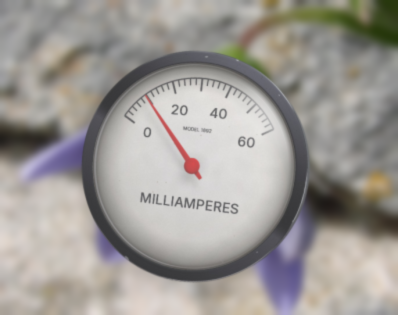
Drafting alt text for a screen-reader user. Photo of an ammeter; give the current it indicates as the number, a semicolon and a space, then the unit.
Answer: 10; mA
